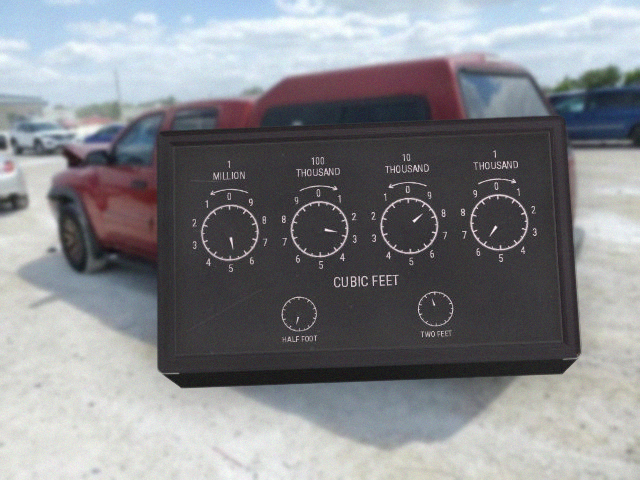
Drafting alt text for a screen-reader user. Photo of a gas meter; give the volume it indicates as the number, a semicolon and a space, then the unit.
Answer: 528600; ft³
